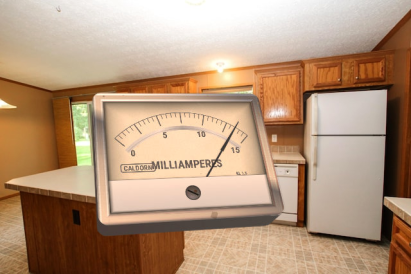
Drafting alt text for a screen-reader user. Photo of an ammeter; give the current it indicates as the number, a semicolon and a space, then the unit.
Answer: 13.5; mA
